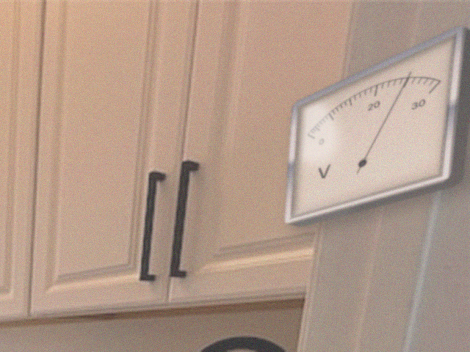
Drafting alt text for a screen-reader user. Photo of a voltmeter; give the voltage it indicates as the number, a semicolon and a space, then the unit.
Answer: 25; V
